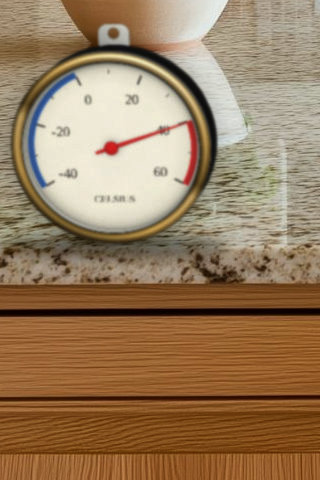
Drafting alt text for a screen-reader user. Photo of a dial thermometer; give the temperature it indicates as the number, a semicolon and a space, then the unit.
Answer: 40; °C
